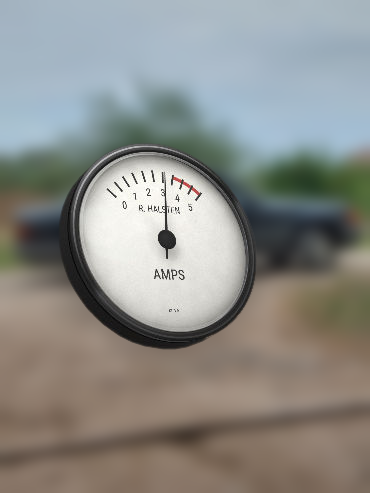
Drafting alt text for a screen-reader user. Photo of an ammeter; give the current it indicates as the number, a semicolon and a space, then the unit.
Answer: 3; A
